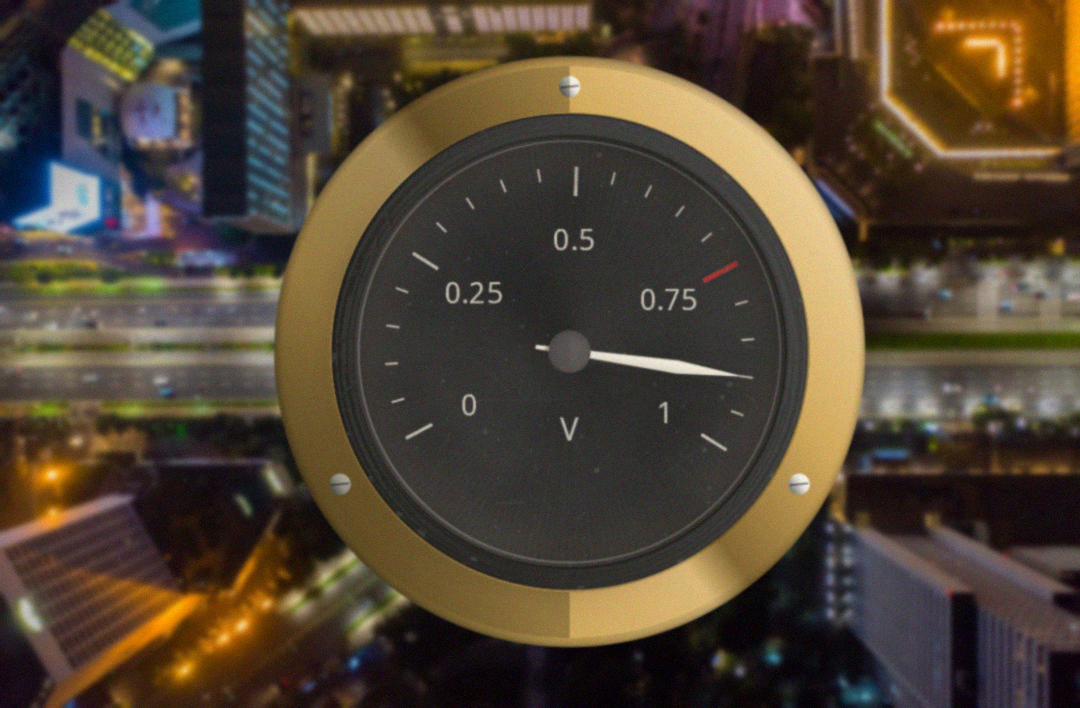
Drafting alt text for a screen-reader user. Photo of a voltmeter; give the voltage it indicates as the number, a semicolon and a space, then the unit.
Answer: 0.9; V
